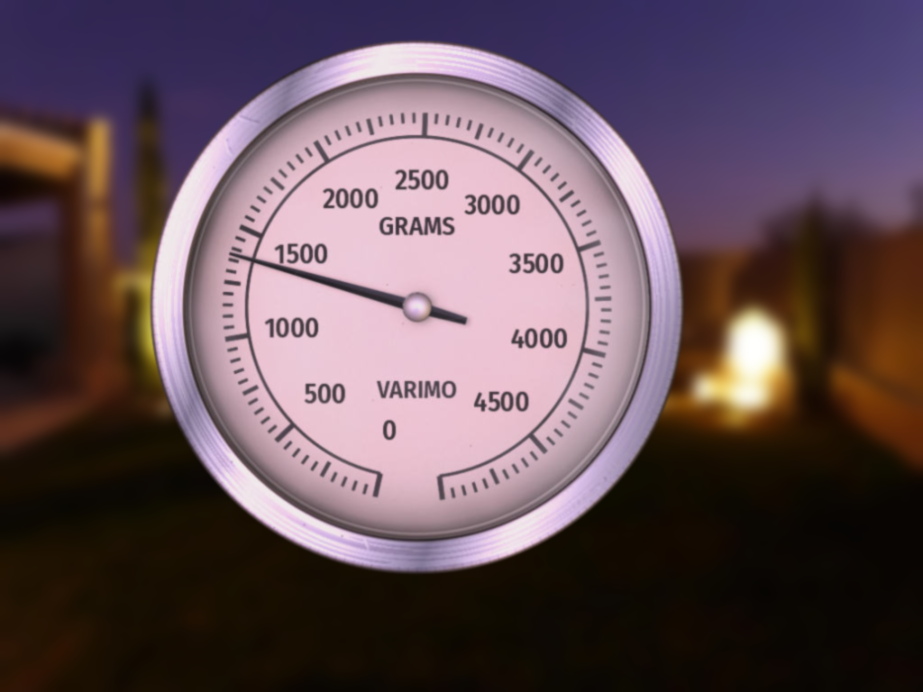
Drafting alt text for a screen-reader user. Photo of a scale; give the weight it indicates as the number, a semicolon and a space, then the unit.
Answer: 1375; g
